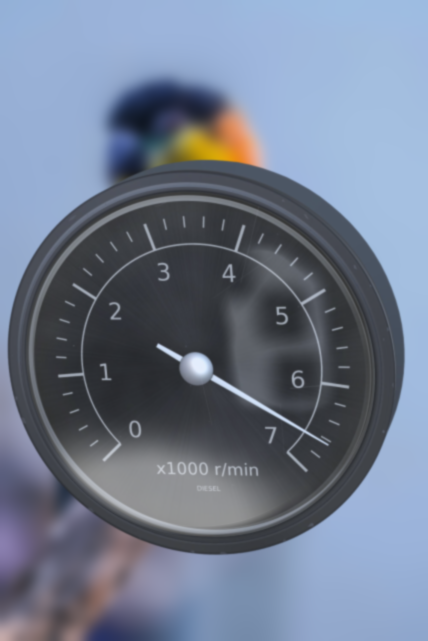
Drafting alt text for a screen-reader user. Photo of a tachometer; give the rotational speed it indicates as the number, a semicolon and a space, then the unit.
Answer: 6600; rpm
